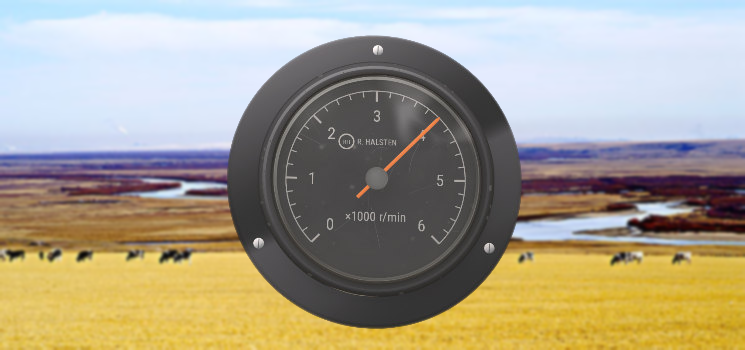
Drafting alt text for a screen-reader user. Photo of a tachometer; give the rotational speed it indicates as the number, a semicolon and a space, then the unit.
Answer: 4000; rpm
